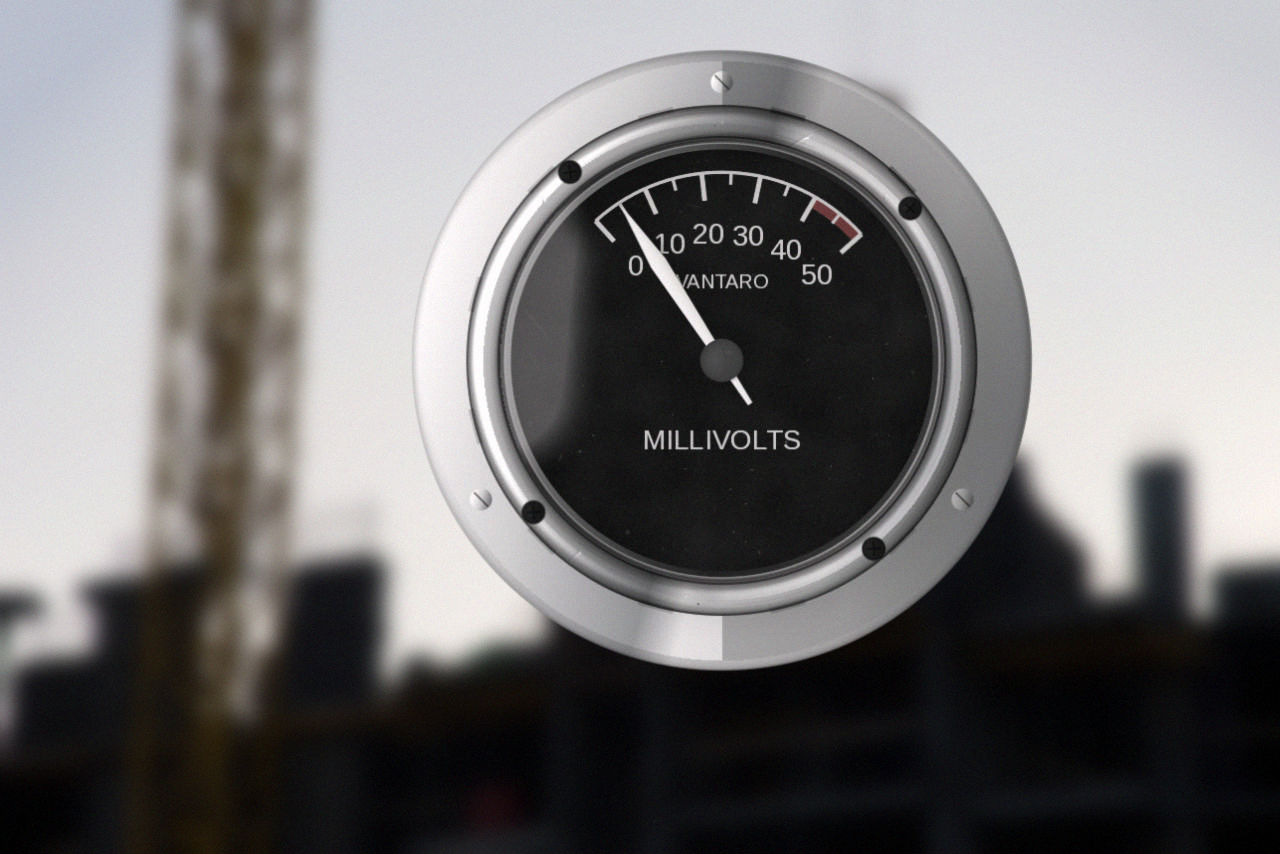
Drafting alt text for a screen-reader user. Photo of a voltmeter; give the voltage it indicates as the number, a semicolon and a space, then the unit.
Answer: 5; mV
